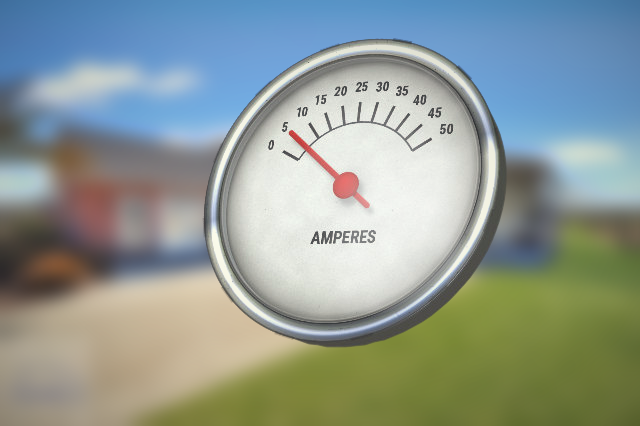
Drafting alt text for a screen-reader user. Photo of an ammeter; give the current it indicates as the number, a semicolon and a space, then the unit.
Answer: 5; A
